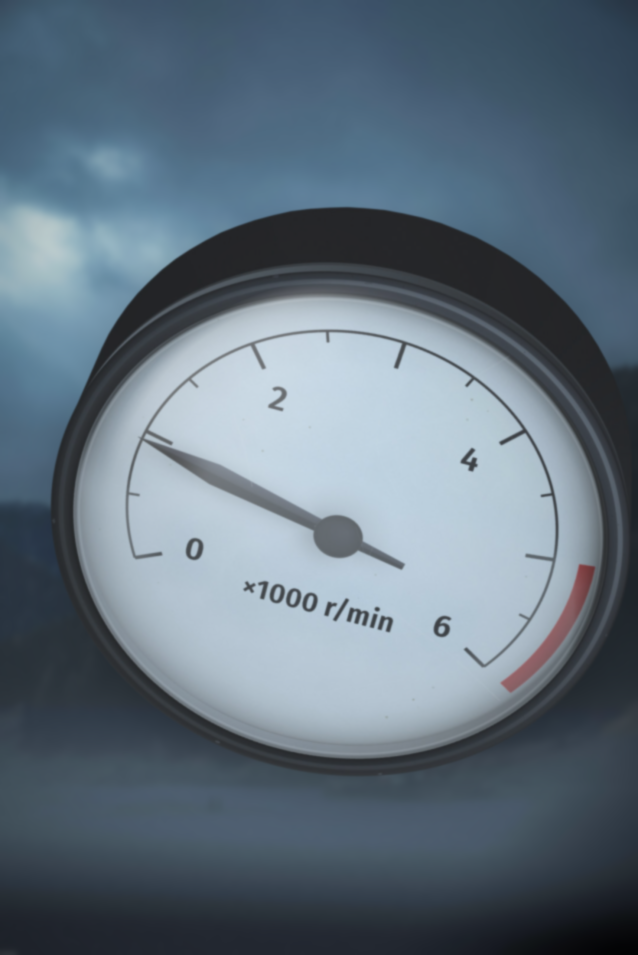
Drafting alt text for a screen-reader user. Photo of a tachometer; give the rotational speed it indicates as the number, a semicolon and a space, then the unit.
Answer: 1000; rpm
